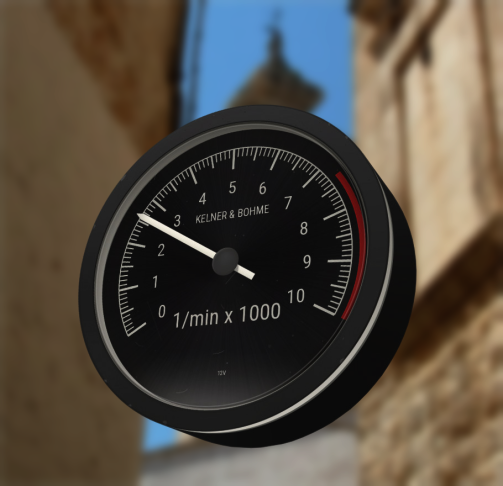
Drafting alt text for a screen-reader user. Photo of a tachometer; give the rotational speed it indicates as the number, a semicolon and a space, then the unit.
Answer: 2600; rpm
